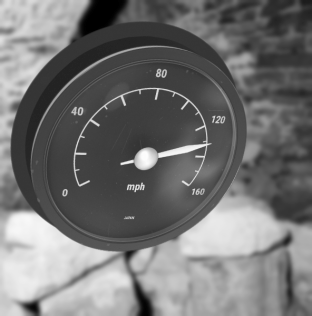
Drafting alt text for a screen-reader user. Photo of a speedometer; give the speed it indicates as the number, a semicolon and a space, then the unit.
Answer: 130; mph
